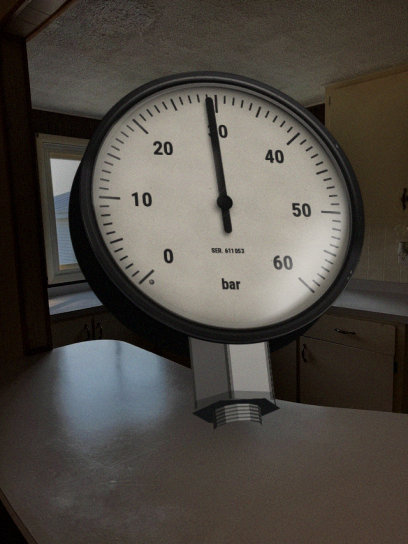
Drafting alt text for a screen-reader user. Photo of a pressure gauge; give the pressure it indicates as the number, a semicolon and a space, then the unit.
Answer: 29; bar
